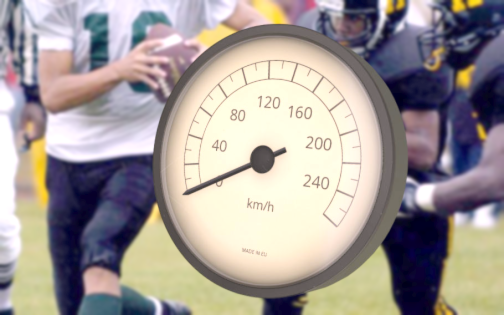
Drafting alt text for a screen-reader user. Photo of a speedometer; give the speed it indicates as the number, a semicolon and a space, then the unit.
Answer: 0; km/h
